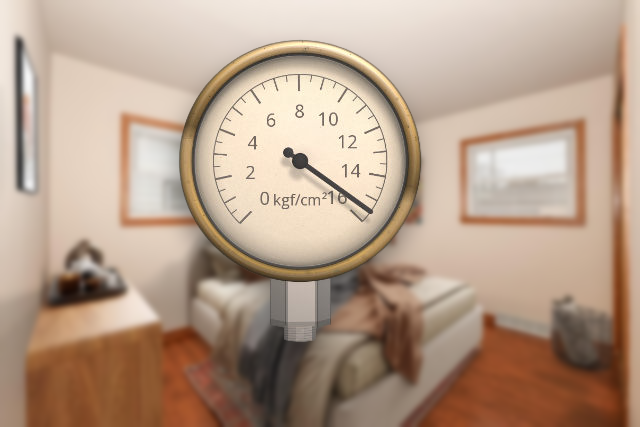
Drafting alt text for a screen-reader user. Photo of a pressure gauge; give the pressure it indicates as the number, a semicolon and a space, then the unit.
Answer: 15.5; kg/cm²
